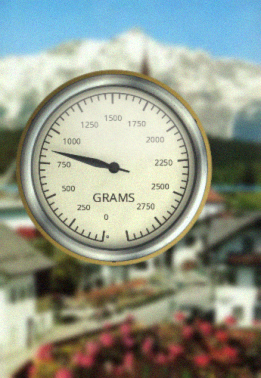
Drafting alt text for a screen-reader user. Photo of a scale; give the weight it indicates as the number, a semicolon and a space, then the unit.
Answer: 850; g
